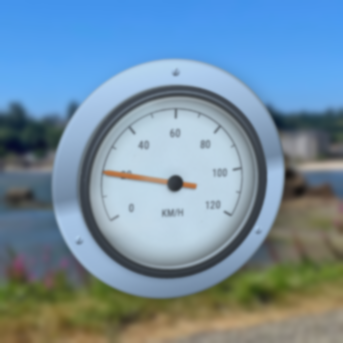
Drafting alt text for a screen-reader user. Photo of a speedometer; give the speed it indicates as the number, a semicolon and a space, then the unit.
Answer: 20; km/h
